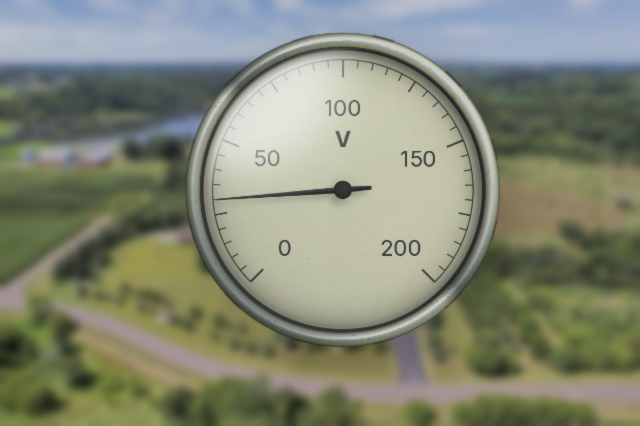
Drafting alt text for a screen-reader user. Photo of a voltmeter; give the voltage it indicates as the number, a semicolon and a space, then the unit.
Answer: 30; V
